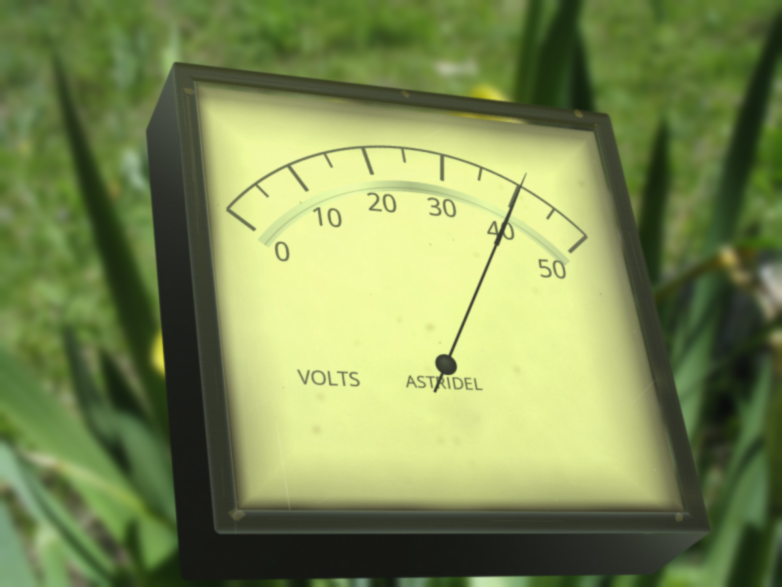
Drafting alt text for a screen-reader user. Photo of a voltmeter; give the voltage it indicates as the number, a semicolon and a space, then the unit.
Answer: 40; V
